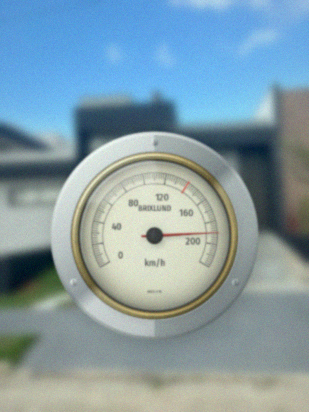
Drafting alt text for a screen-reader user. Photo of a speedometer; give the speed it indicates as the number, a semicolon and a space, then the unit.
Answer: 190; km/h
